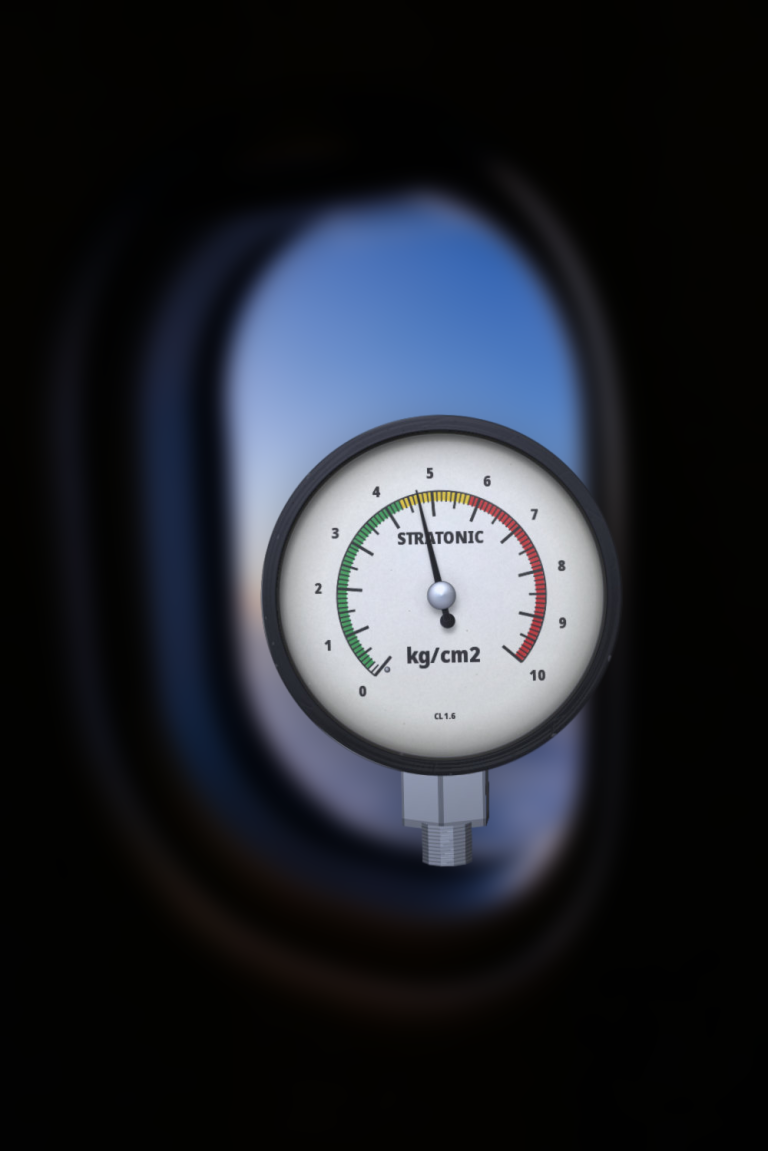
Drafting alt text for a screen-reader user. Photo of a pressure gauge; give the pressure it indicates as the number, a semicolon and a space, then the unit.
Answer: 4.7; kg/cm²
